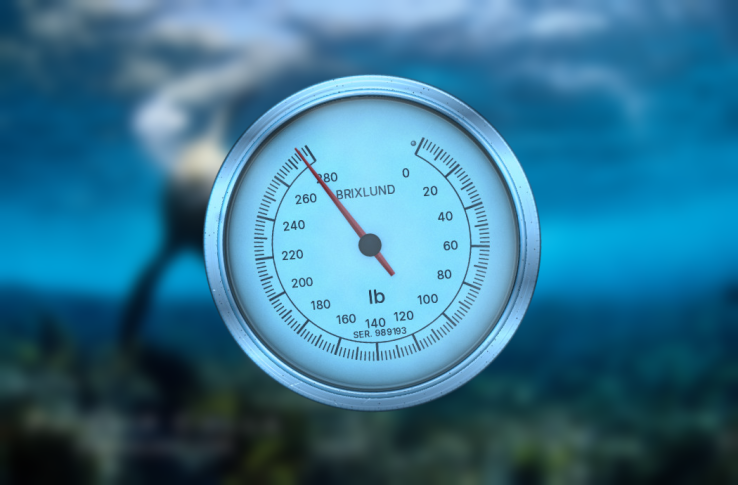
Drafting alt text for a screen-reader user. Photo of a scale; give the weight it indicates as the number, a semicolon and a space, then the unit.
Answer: 276; lb
